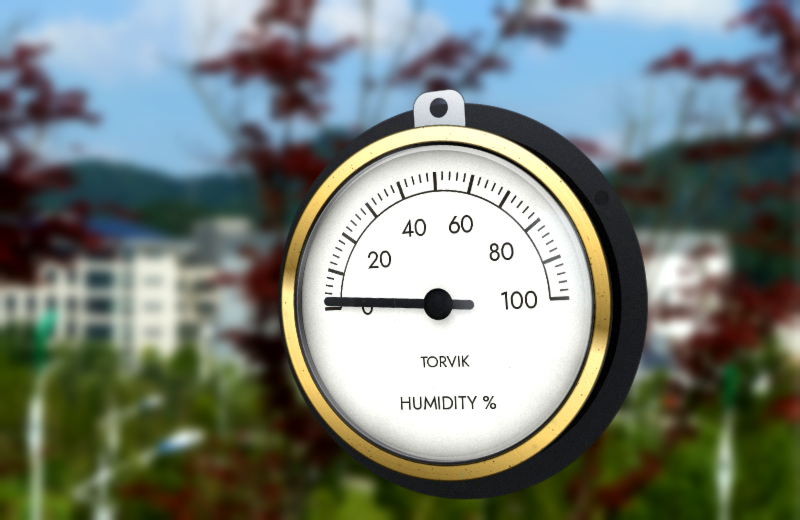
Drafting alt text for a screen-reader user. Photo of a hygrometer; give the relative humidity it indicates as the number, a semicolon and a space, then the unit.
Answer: 2; %
